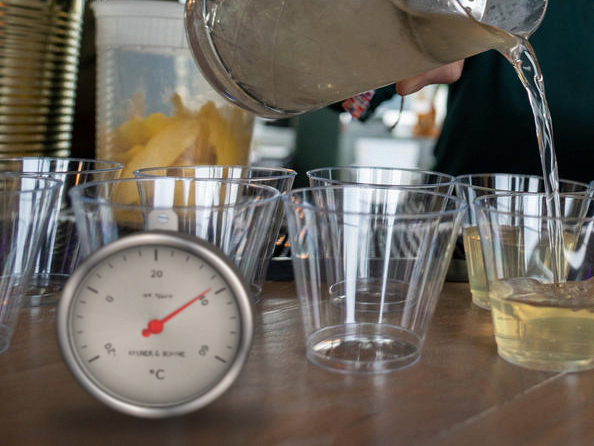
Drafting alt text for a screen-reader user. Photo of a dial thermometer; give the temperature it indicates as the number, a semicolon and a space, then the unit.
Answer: 38; °C
